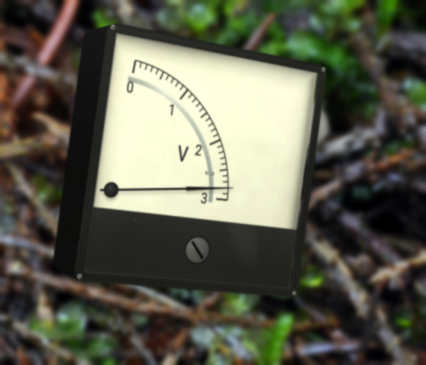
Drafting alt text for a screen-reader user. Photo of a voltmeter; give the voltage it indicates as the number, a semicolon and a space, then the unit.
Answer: 2.8; V
